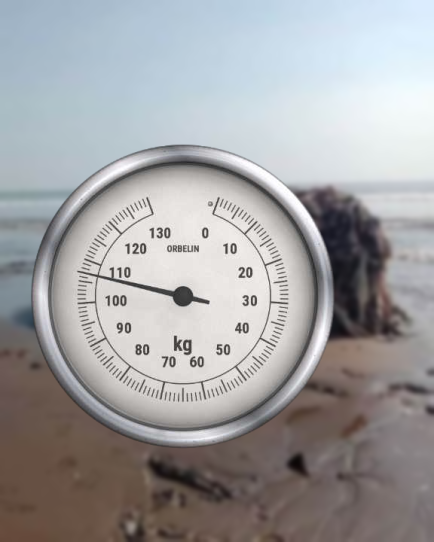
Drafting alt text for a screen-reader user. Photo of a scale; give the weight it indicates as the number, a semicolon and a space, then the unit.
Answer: 107; kg
